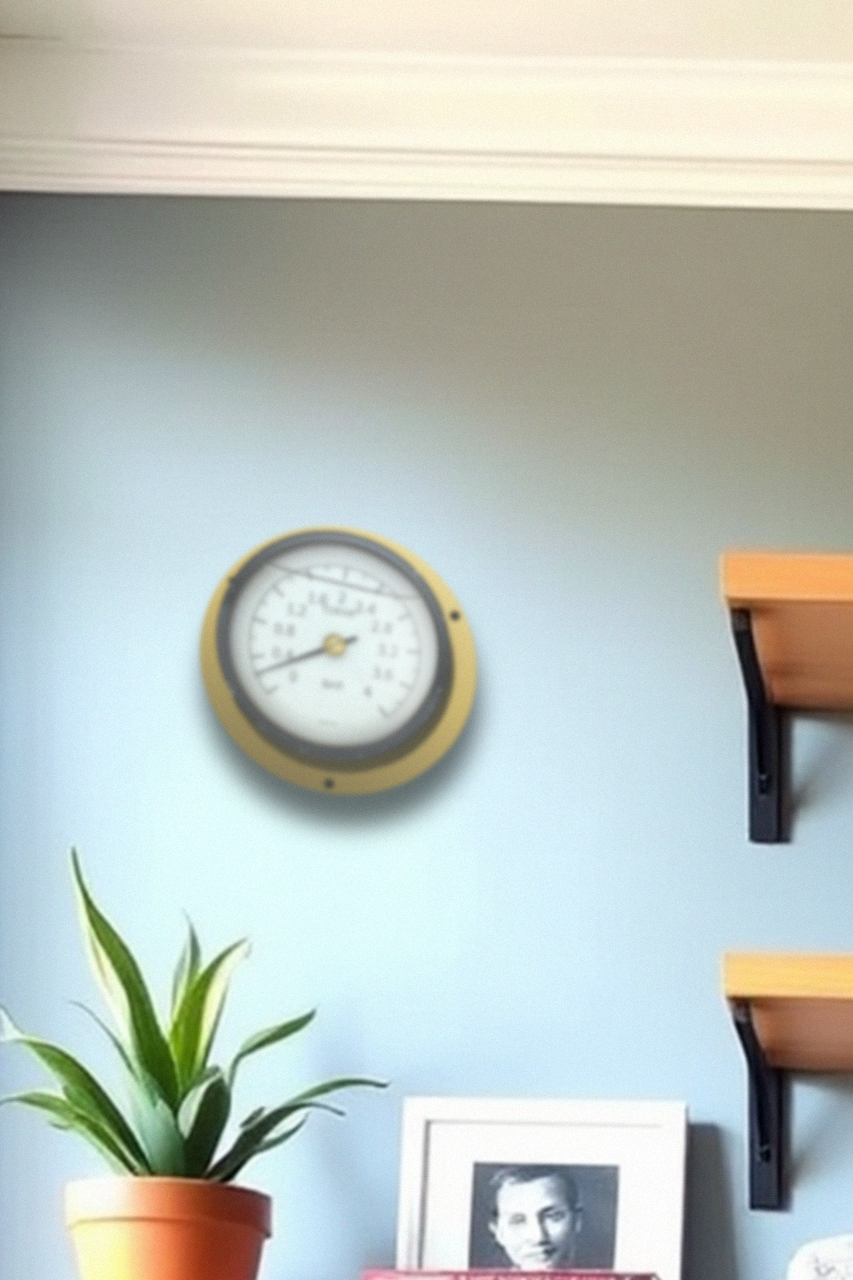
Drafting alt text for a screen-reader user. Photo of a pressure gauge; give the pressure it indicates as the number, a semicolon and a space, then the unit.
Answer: 0.2; bar
